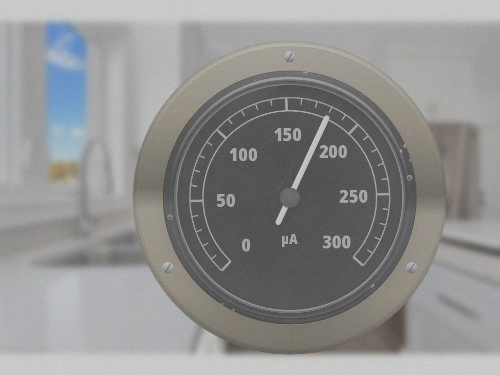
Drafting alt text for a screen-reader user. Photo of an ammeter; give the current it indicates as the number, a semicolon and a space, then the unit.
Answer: 180; µA
